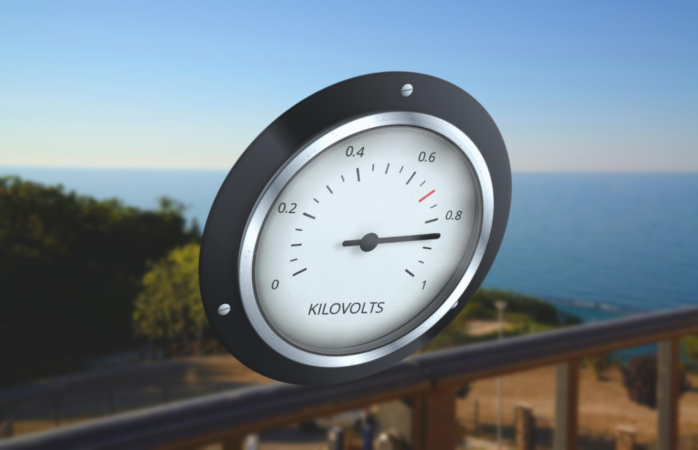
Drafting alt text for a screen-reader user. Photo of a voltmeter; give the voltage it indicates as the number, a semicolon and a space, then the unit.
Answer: 0.85; kV
